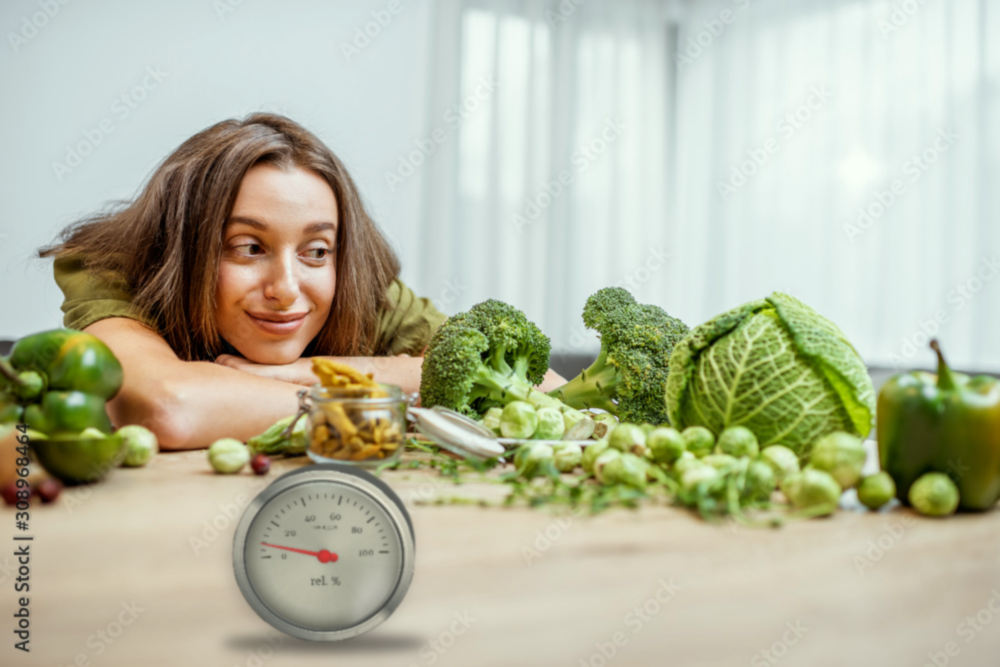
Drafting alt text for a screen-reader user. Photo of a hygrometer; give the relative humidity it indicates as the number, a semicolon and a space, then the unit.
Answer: 8; %
